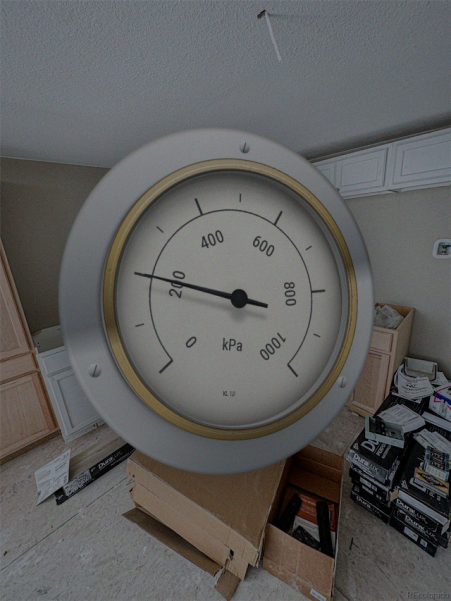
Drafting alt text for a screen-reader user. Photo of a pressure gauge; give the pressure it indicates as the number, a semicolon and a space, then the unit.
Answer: 200; kPa
